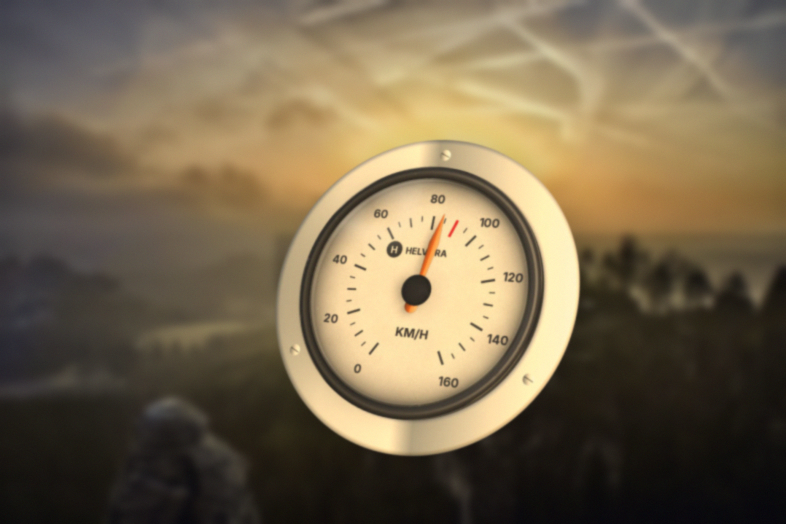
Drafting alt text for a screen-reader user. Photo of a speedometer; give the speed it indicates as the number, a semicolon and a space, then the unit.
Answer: 85; km/h
